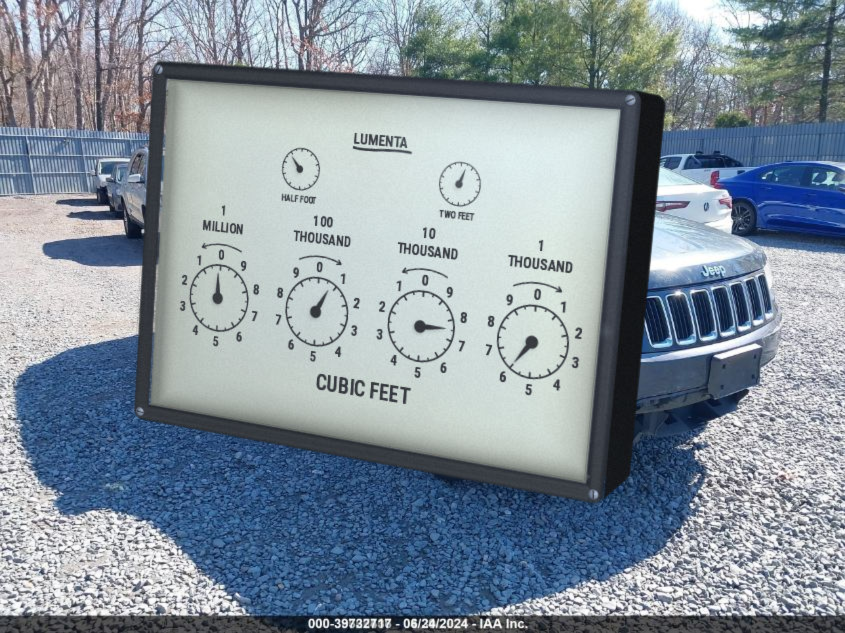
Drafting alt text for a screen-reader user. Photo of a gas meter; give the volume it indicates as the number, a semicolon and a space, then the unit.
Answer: 7600; ft³
